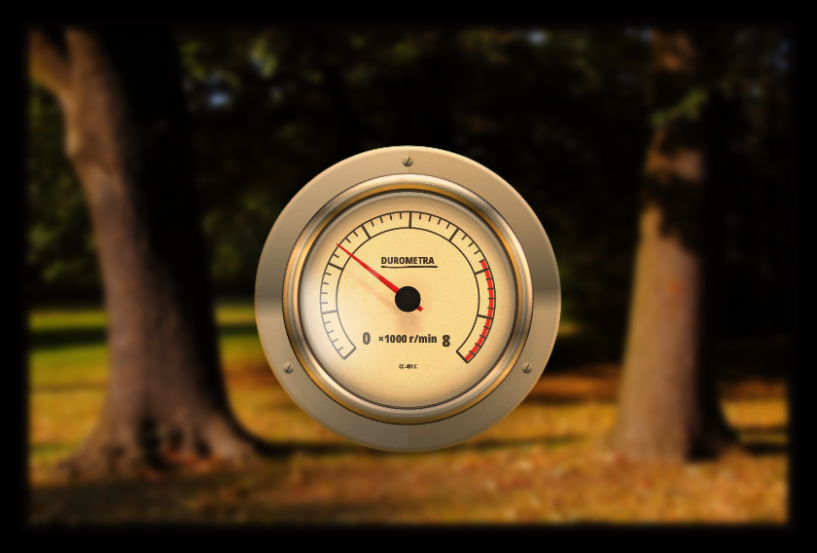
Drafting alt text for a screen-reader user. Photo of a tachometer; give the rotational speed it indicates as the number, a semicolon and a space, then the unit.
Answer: 2400; rpm
